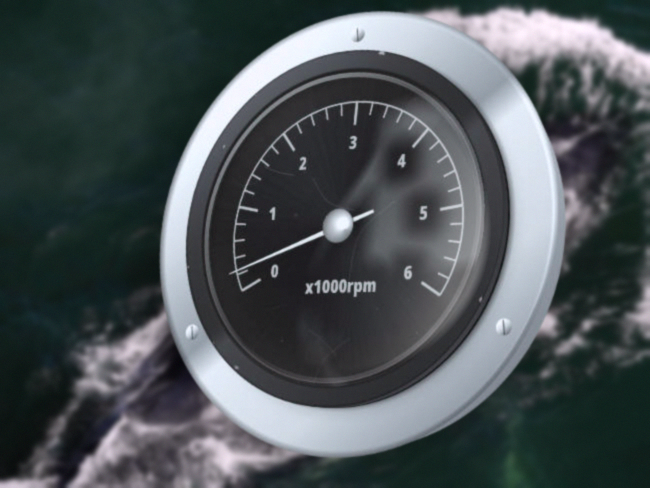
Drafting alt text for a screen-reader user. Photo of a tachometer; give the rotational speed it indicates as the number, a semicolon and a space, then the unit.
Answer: 200; rpm
